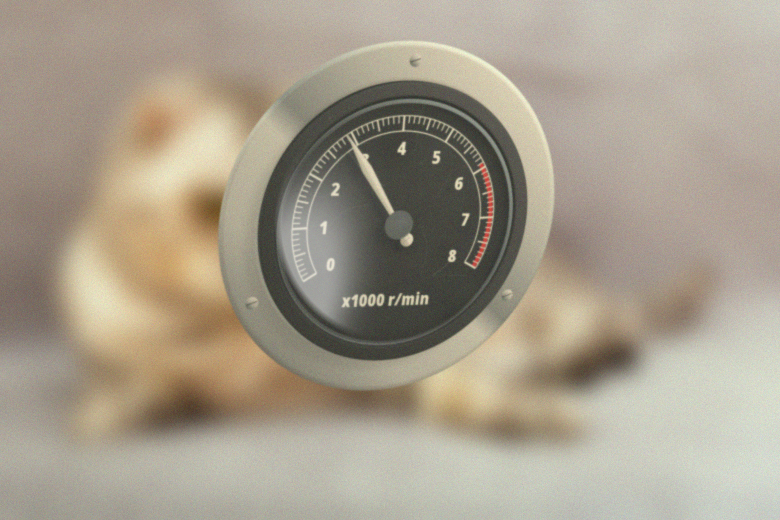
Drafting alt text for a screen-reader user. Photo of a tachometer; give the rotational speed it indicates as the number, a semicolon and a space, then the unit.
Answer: 2900; rpm
